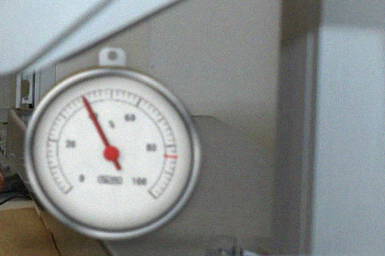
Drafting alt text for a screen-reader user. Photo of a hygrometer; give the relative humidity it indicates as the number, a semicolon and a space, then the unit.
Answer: 40; %
